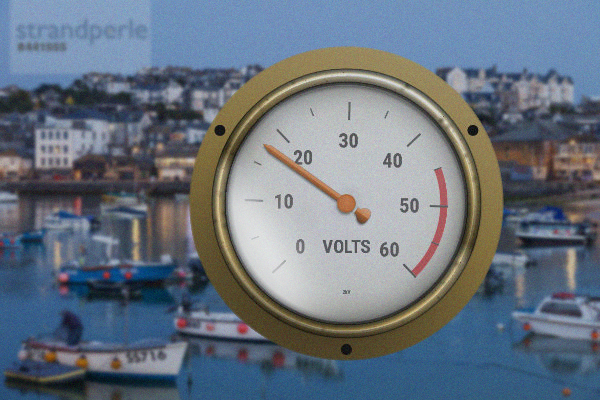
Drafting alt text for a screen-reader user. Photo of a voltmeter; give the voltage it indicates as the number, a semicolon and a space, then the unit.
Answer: 17.5; V
